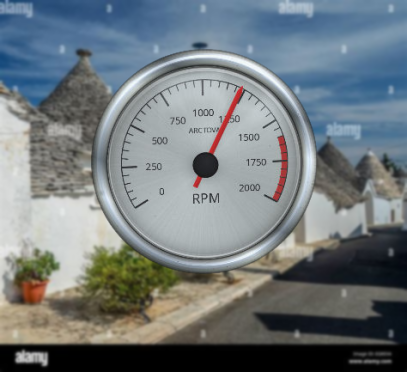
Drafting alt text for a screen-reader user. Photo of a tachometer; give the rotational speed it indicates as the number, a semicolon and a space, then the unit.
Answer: 1225; rpm
